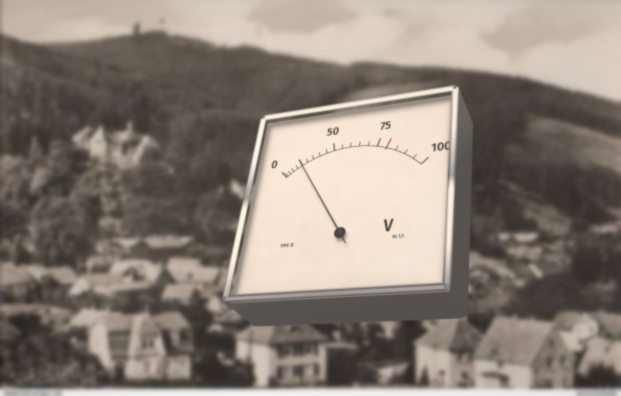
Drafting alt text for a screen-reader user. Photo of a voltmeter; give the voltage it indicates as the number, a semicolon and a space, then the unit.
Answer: 25; V
